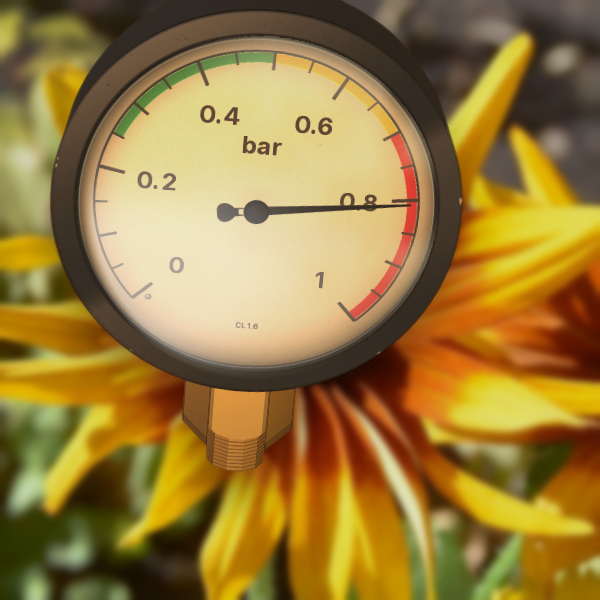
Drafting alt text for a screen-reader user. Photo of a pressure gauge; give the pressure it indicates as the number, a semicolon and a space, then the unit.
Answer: 0.8; bar
